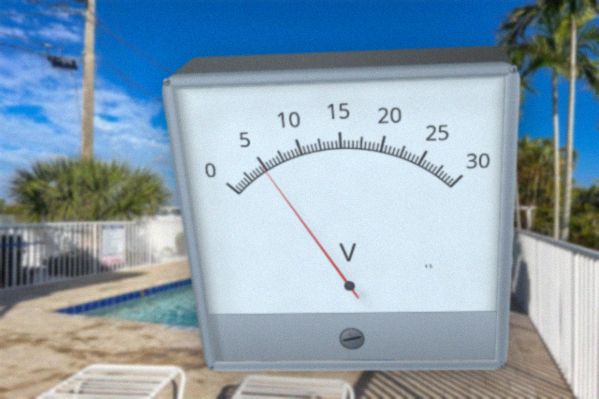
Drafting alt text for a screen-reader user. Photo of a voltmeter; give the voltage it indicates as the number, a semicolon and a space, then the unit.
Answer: 5; V
